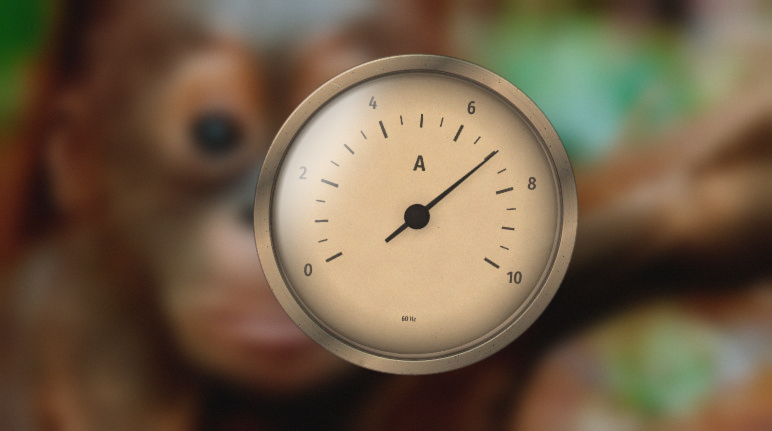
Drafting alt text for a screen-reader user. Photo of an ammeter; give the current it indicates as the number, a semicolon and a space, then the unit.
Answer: 7; A
